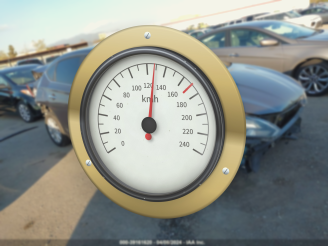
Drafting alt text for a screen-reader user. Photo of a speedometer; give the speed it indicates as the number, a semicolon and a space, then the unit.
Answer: 130; km/h
